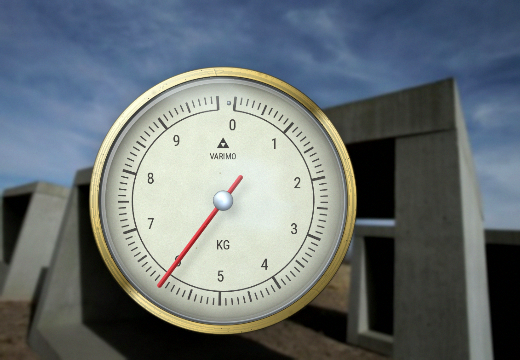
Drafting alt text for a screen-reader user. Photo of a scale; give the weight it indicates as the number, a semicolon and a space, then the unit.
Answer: 6; kg
